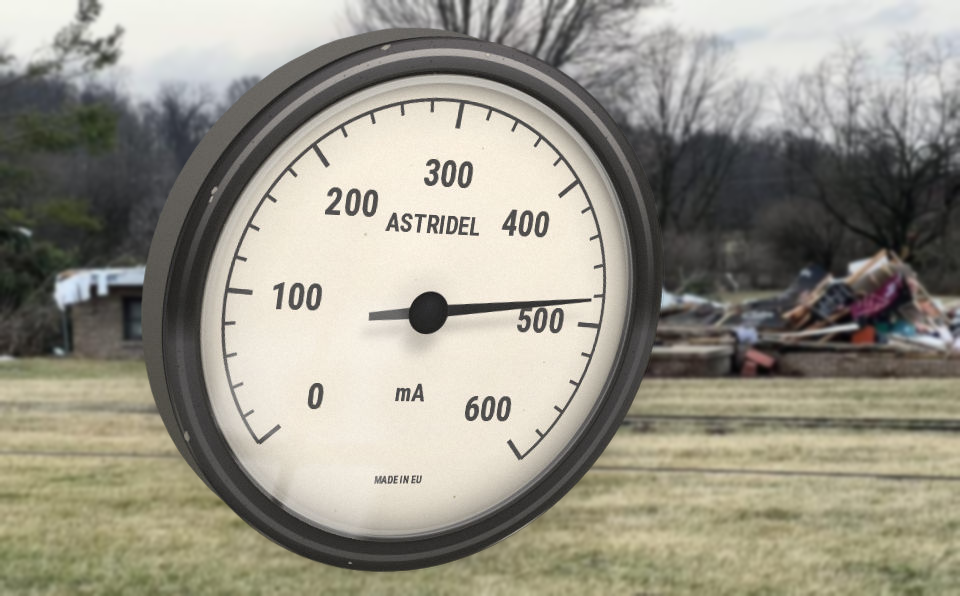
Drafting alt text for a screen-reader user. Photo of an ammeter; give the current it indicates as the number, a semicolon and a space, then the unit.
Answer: 480; mA
